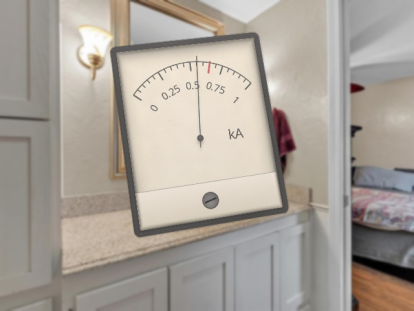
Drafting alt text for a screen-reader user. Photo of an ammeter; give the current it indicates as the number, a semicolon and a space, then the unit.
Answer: 0.55; kA
